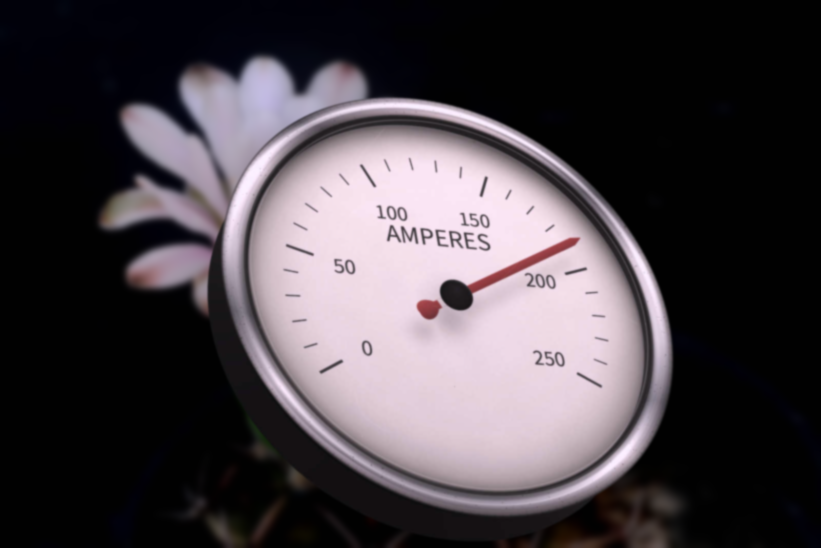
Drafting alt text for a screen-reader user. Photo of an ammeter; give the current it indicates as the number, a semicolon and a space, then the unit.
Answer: 190; A
